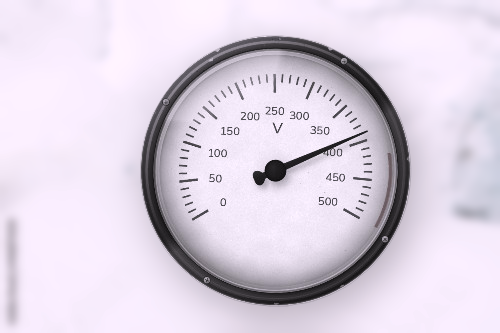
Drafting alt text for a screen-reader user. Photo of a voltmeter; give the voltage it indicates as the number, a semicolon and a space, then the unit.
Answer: 390; V
